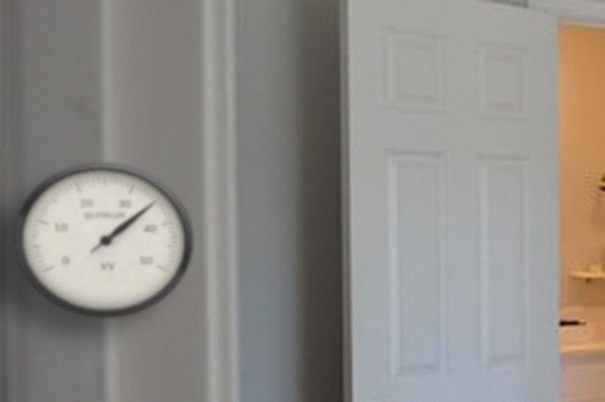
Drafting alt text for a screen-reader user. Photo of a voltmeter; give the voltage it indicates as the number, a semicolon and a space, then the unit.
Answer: 35; kV
